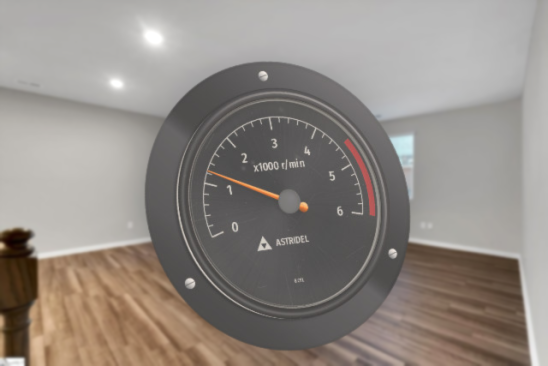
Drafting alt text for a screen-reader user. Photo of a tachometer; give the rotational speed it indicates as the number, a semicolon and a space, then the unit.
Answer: 1200; rpm
